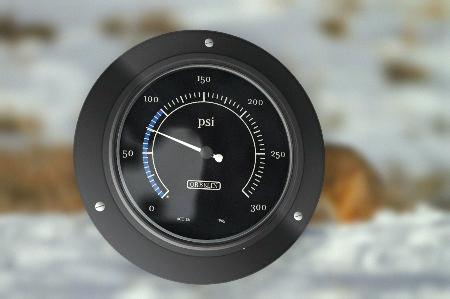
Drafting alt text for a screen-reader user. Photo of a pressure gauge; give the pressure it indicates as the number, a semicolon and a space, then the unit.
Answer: 75; psi
